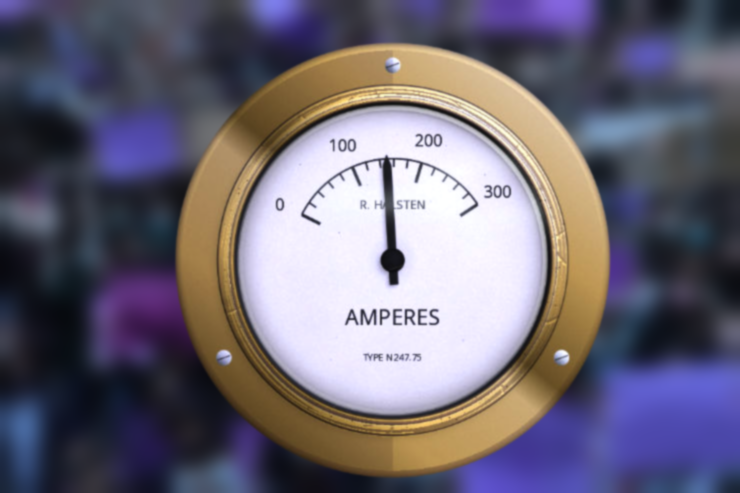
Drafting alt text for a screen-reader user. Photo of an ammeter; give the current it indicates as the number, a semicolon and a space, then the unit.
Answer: 150; A
